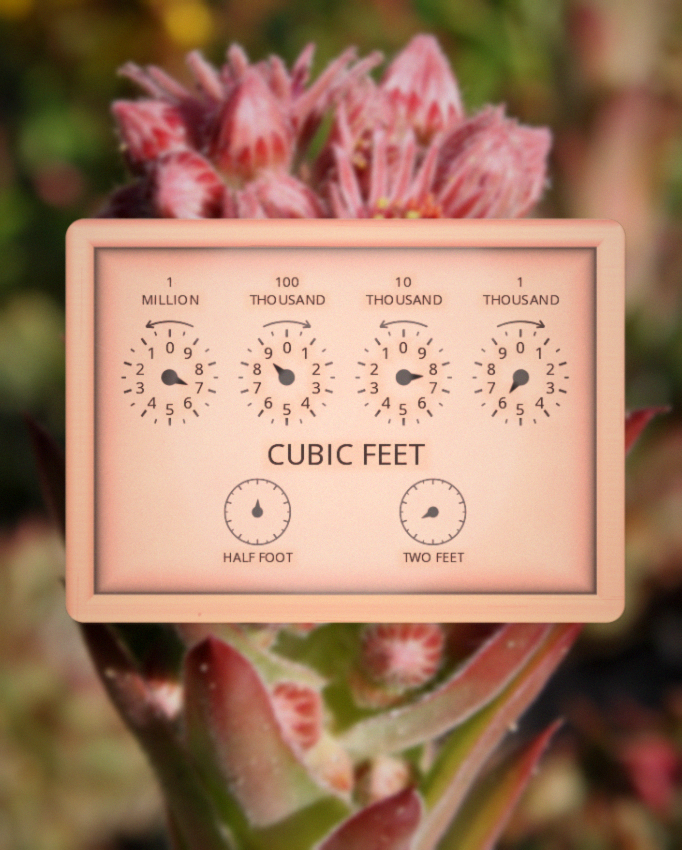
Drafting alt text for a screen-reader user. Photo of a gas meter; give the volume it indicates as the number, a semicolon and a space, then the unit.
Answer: 687600; ft³
